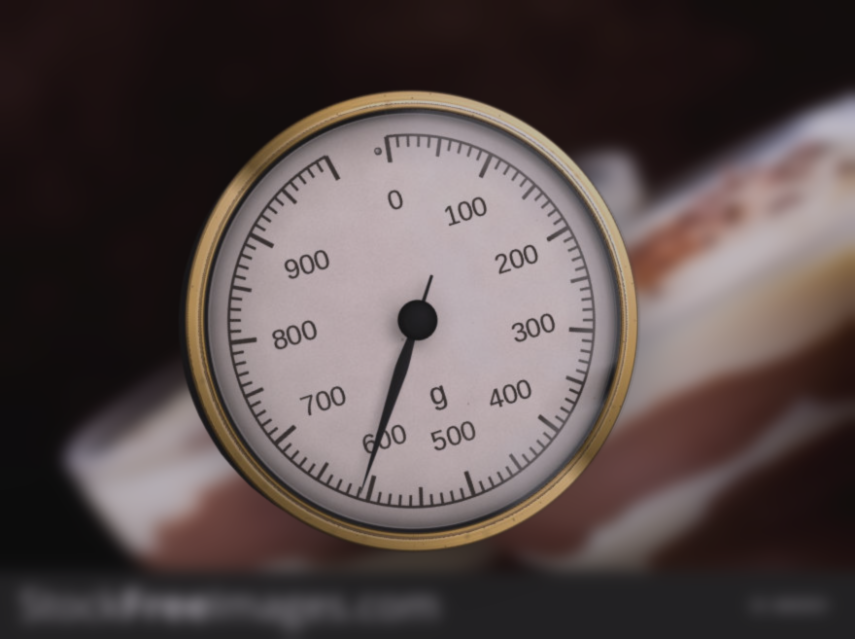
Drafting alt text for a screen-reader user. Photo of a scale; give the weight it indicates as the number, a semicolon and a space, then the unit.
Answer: 610; g
